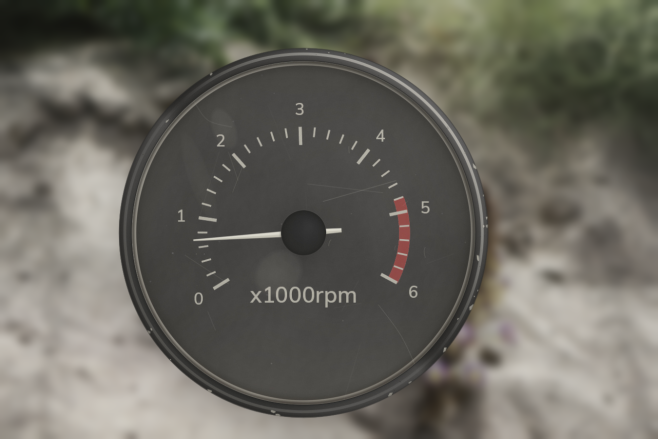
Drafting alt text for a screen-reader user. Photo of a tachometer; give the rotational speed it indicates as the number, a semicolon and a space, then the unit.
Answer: 700; rpm
